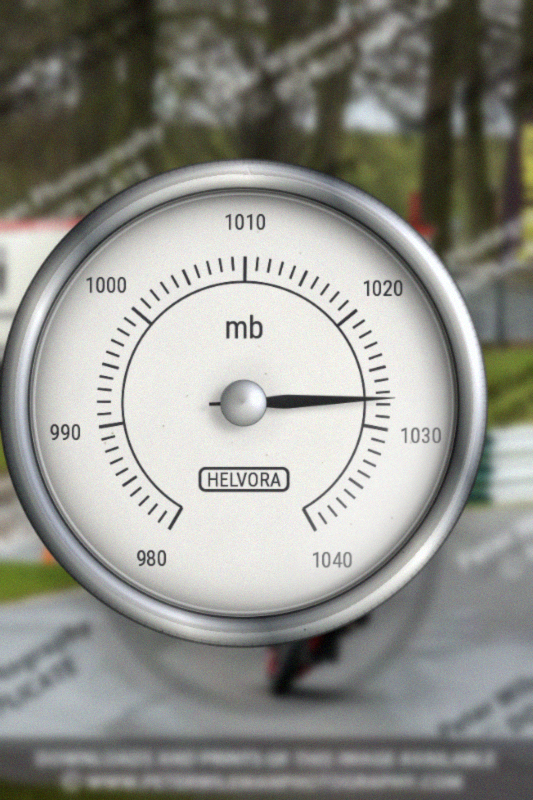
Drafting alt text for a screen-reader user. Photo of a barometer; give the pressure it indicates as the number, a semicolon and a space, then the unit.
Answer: 1027.5; mbar
